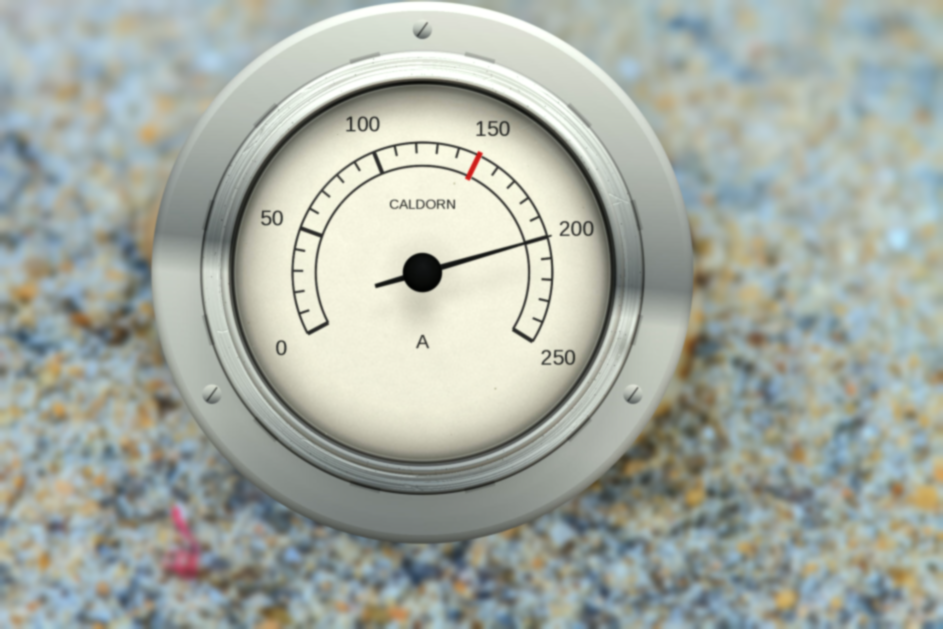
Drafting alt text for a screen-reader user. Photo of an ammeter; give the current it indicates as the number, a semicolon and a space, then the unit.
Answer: 200; A
